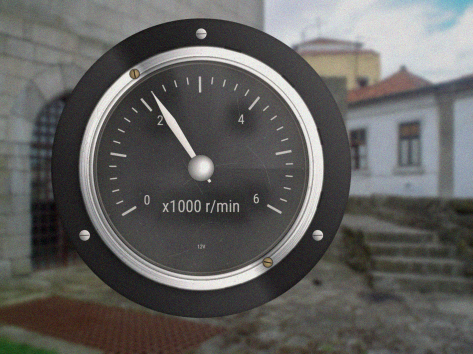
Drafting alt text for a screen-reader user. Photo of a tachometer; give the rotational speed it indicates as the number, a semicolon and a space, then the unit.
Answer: 2200; rpm
